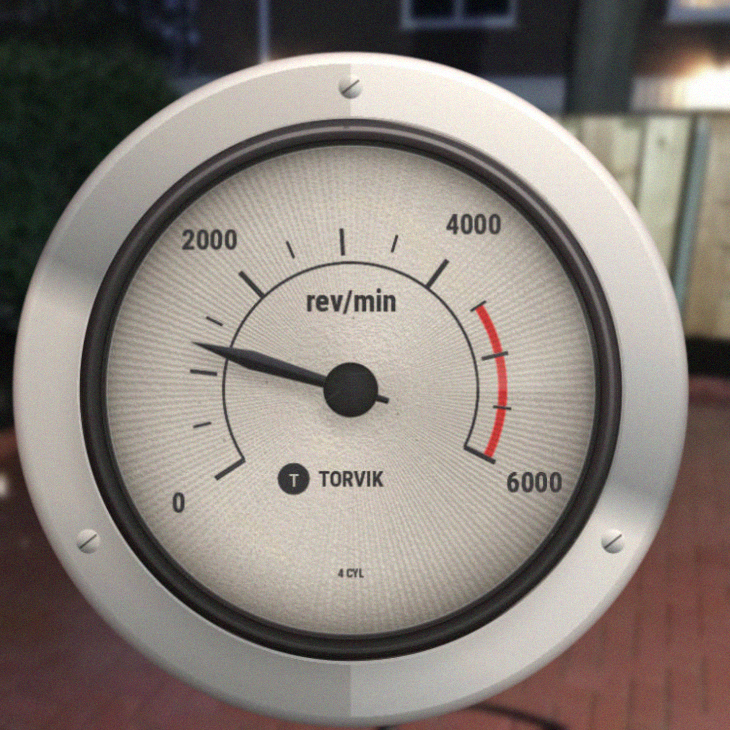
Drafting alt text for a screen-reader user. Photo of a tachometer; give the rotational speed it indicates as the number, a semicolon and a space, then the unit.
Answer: 1250; rpm
